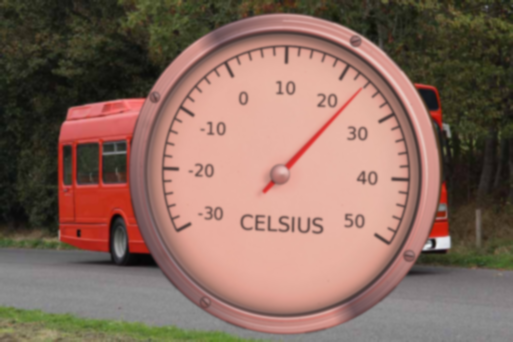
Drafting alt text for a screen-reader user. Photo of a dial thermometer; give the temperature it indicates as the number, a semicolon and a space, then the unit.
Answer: 24; °C
